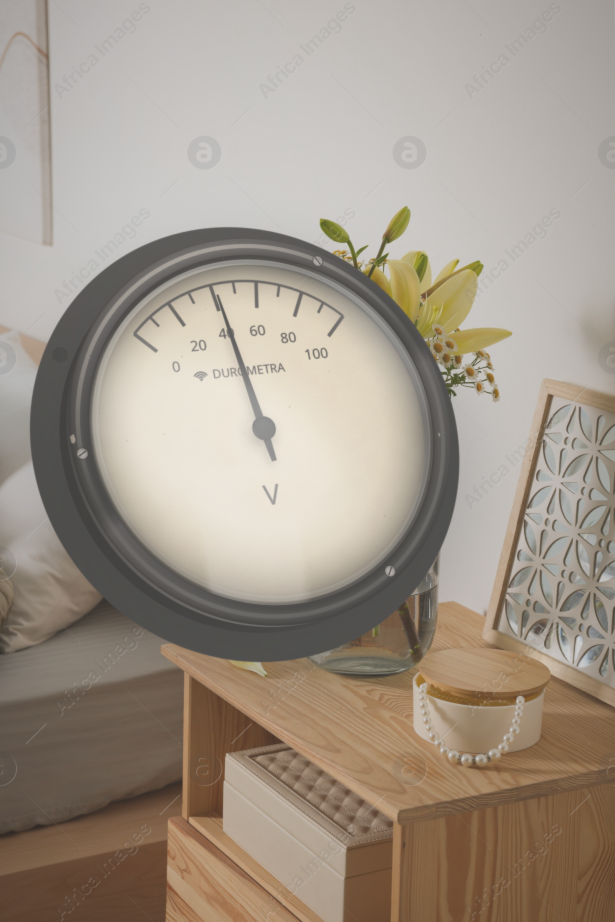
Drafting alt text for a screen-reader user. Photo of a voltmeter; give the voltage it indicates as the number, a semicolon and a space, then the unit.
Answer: 40; V
